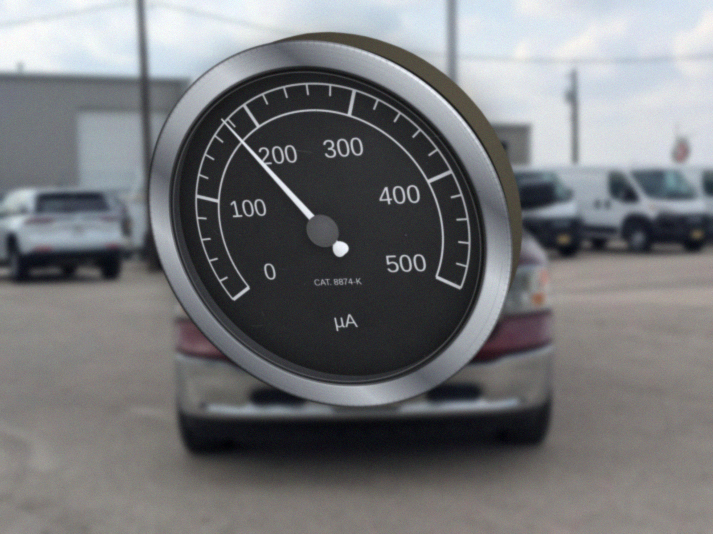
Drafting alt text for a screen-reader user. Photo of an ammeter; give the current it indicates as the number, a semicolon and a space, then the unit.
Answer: 180; µA
